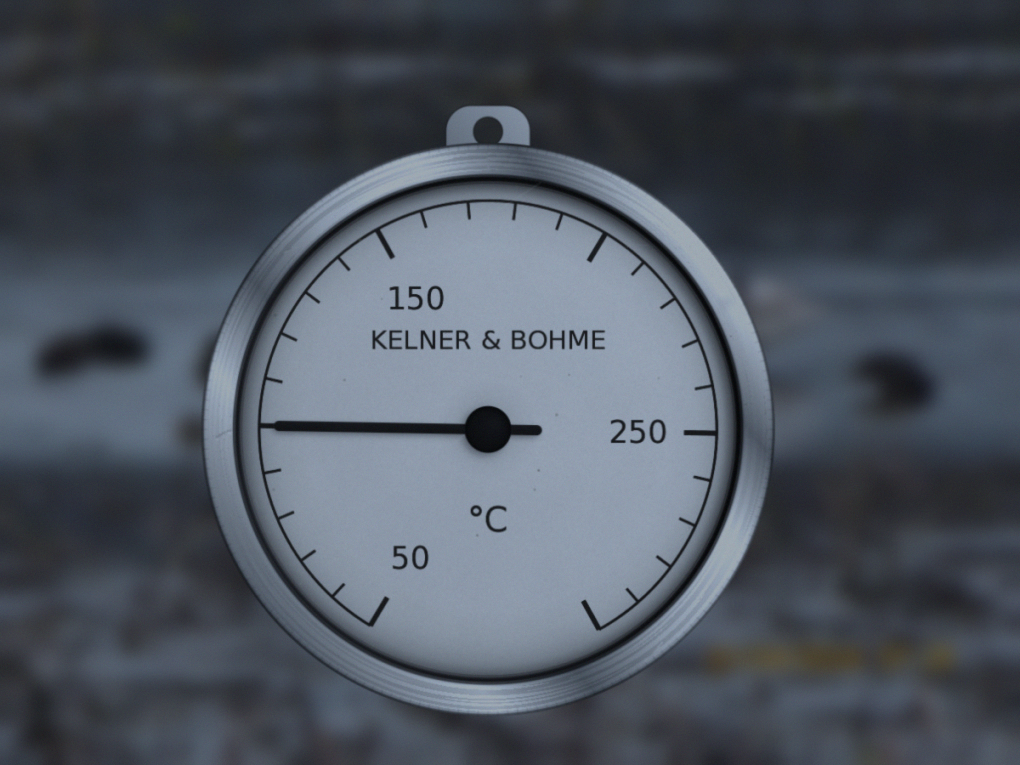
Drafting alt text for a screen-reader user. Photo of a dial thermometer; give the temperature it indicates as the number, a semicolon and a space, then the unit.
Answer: 100; °C
